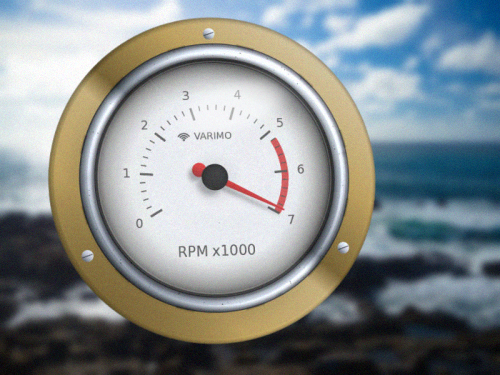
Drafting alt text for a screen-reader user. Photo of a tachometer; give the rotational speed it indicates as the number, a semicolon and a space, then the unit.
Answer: 6900; rpm
